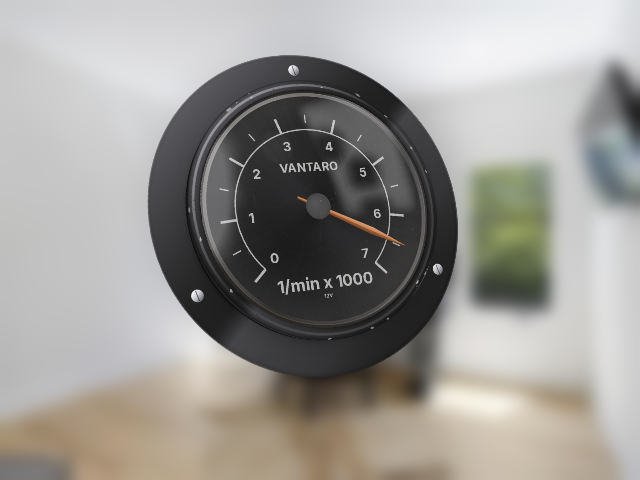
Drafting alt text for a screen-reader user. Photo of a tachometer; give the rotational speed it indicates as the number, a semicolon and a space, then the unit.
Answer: 6500; rpm
